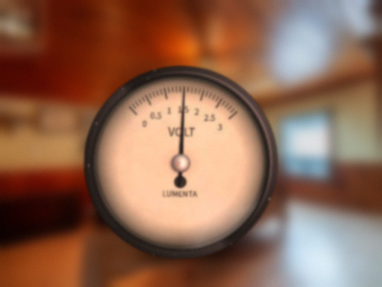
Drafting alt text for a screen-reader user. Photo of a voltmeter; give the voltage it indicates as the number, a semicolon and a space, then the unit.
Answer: 1.5; V
